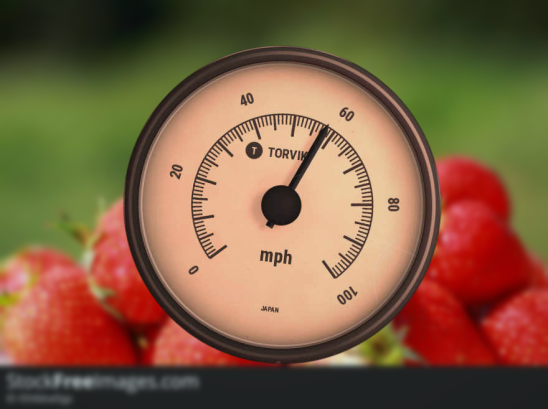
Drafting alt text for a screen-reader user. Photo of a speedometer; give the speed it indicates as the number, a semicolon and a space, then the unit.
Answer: 58; mph
